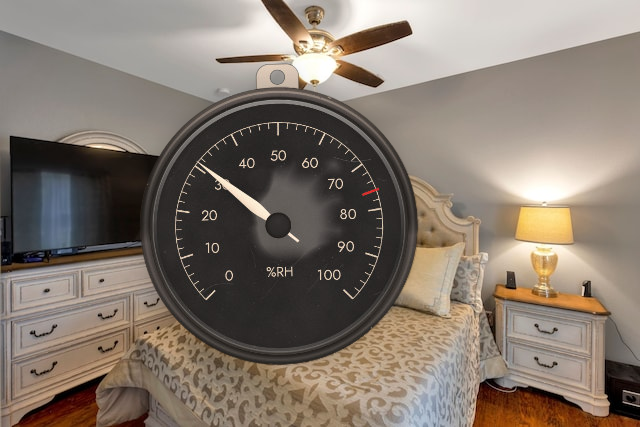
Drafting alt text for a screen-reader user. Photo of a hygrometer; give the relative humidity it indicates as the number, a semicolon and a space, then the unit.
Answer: 31; %
